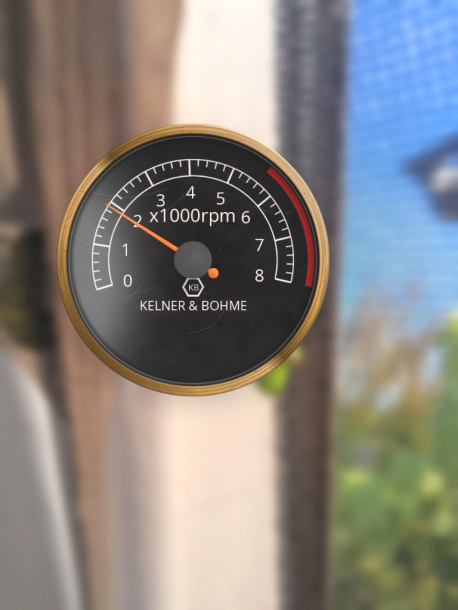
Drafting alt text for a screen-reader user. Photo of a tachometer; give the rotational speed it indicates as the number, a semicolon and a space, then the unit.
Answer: 1900; rpm
